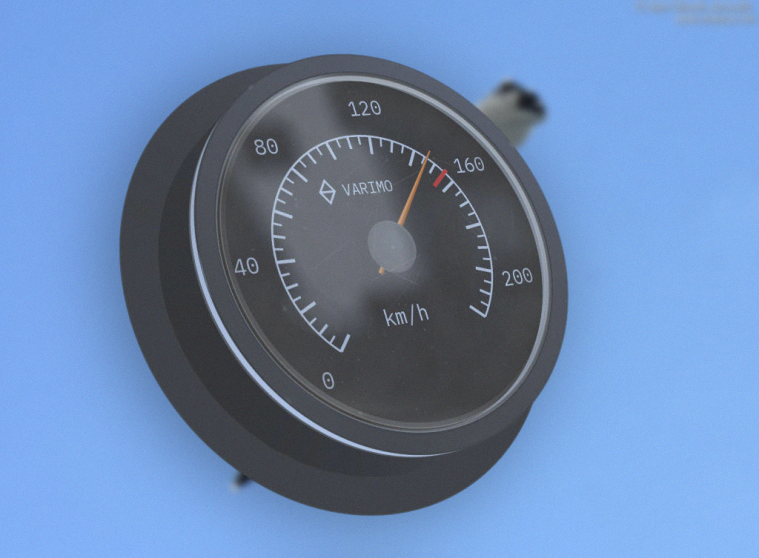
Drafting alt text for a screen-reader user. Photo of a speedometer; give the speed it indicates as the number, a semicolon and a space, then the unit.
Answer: 145; km/h
